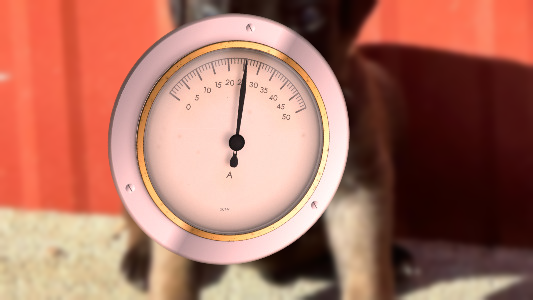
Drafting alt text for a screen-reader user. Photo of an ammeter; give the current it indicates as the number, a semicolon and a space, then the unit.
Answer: 25; A
